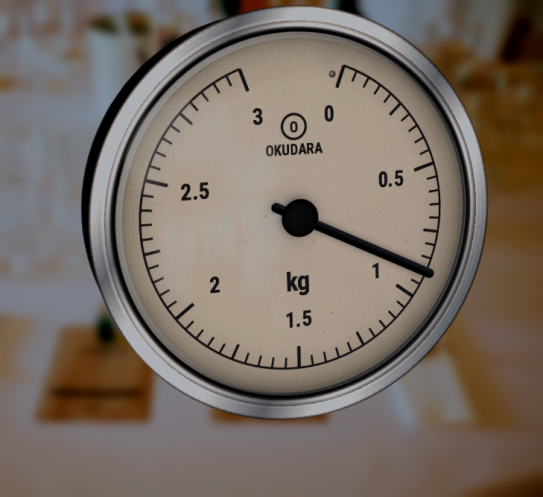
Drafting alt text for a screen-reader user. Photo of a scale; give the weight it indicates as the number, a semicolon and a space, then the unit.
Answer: 0.9; kg
